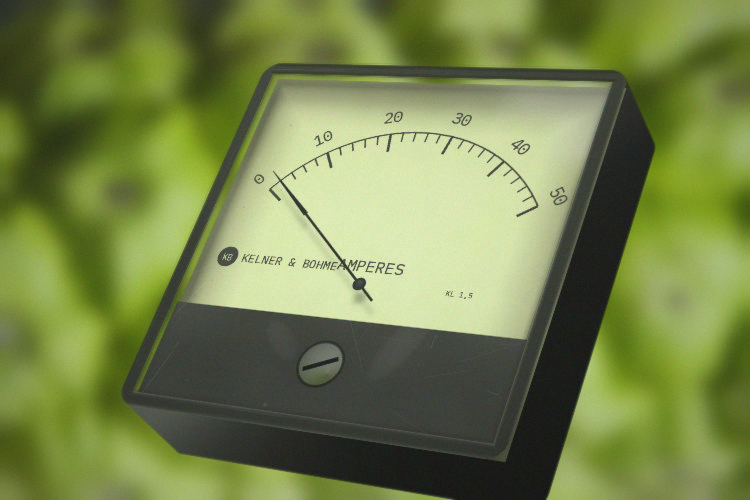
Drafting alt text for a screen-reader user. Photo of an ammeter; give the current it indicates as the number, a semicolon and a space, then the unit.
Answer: 2; A
